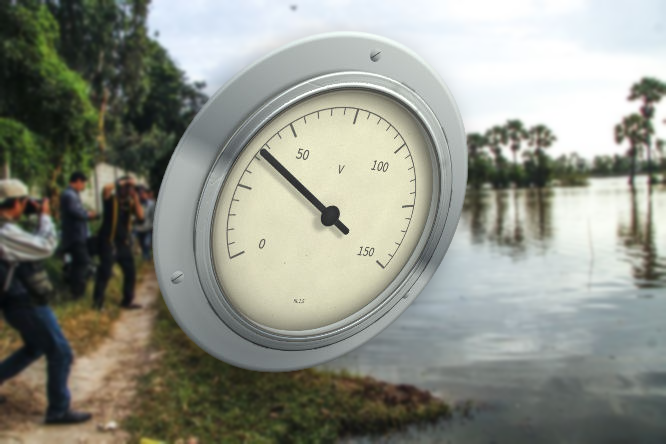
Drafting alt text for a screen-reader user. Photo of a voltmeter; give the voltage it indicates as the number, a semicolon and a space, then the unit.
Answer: 37.5; V
